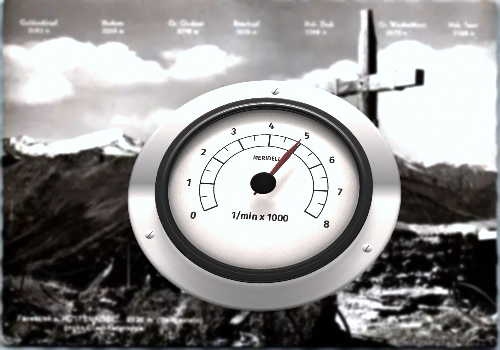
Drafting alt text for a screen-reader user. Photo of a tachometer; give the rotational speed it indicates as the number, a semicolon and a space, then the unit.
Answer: 5000; rpm
